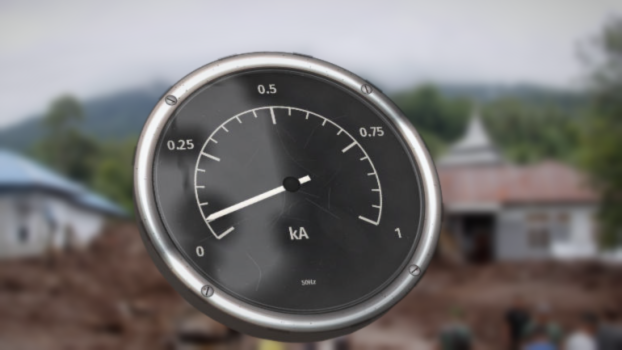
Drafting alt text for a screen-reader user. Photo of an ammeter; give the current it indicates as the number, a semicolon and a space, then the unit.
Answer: 0.05; kA
